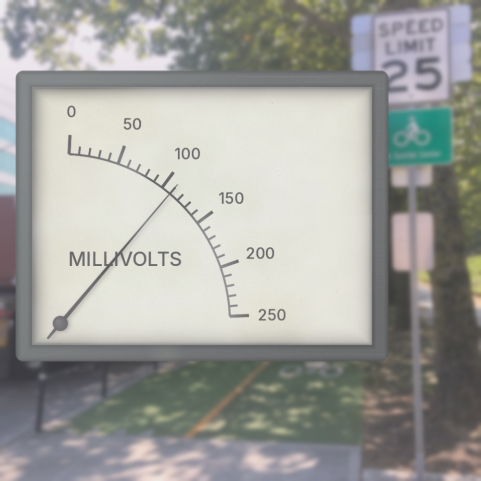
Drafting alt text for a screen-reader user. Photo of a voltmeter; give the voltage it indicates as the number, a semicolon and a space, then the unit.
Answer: 110; mV
